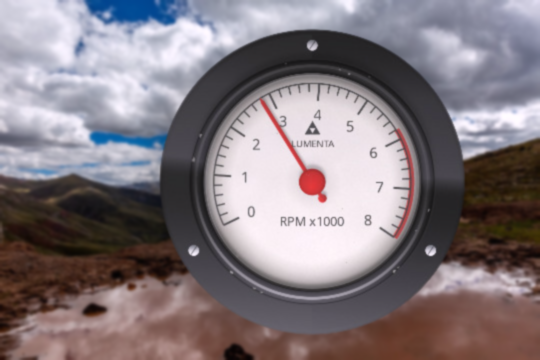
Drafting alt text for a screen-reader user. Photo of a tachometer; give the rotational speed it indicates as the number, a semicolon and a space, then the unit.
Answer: 2800; rpm
